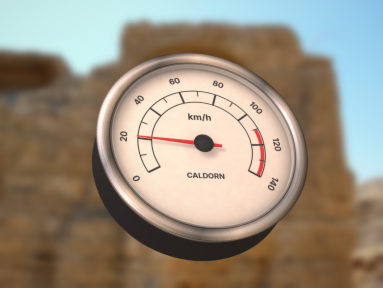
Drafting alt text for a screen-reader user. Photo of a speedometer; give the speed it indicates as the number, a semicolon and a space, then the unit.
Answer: 20; km/h
